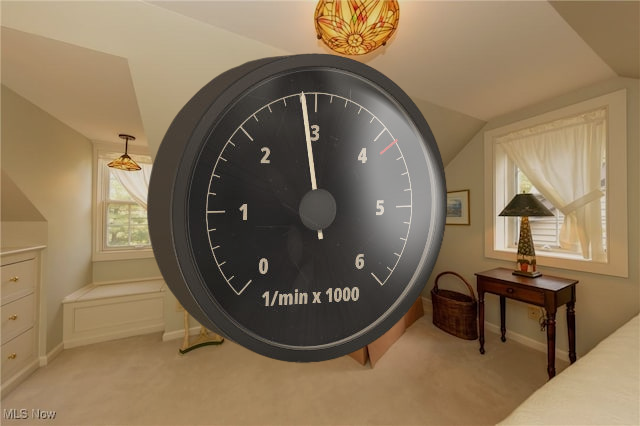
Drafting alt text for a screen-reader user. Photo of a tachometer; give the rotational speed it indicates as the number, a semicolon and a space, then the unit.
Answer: 2800; rpm
